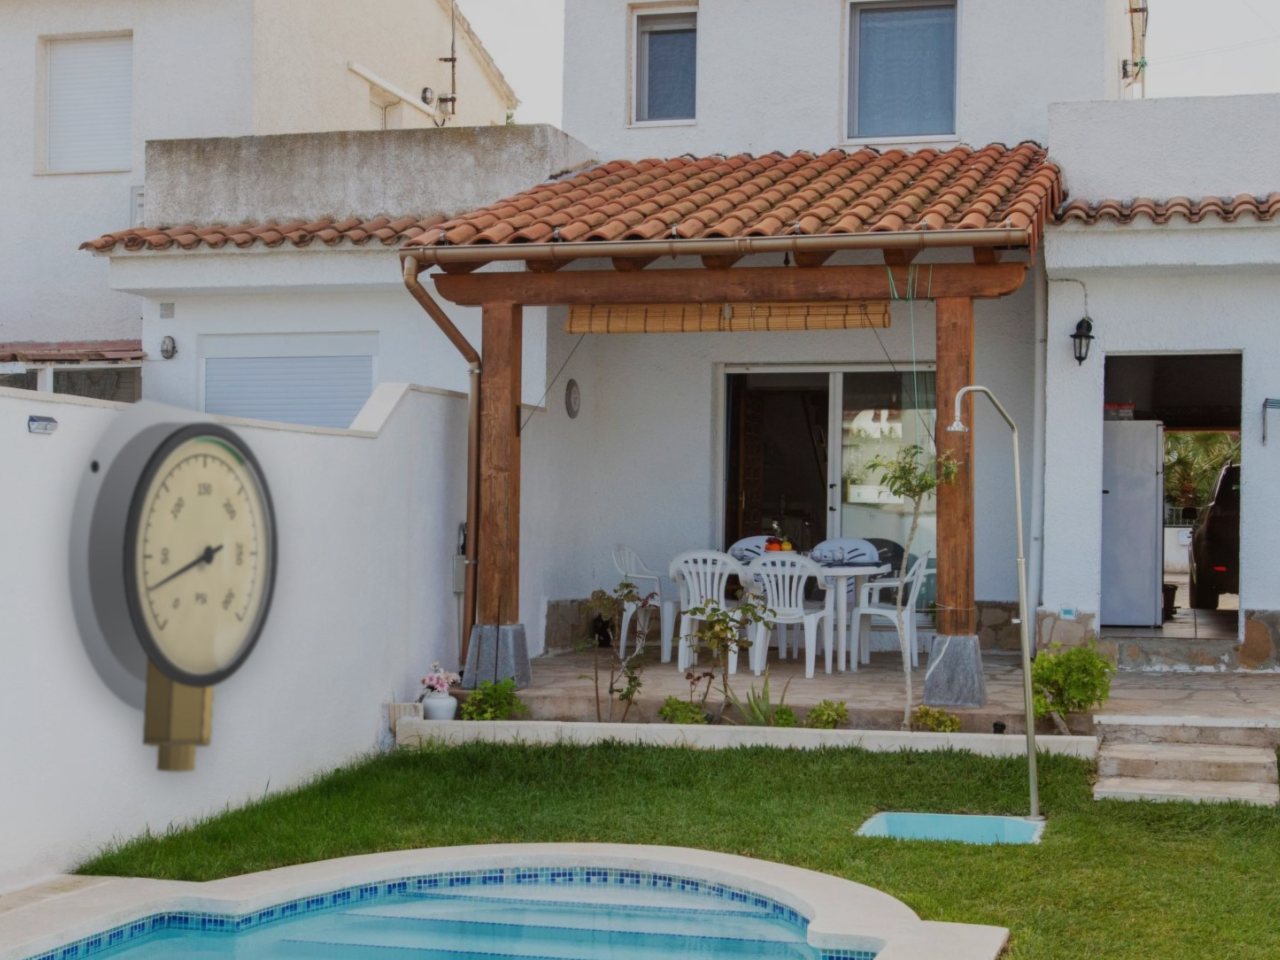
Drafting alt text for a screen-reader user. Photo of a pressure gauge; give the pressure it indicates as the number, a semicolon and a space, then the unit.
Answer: 30; psi
